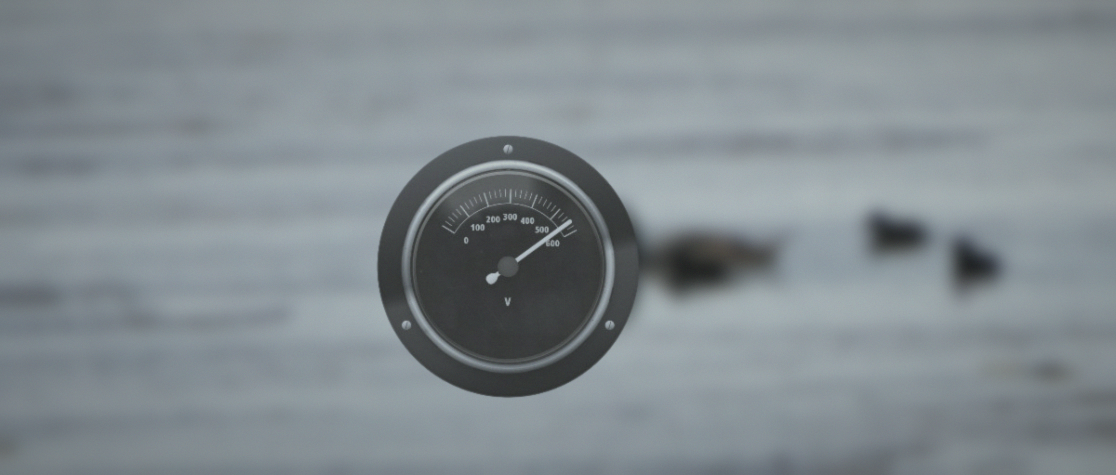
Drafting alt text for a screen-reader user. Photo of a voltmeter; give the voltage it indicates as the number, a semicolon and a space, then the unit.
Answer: 560; V
